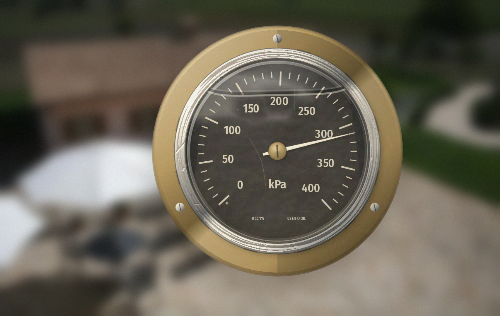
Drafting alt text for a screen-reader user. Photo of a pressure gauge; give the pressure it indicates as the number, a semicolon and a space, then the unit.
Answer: 310; kPa
